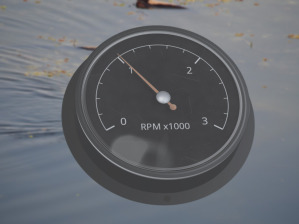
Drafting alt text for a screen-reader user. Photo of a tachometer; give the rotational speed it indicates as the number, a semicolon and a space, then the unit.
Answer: 1000; rpm
